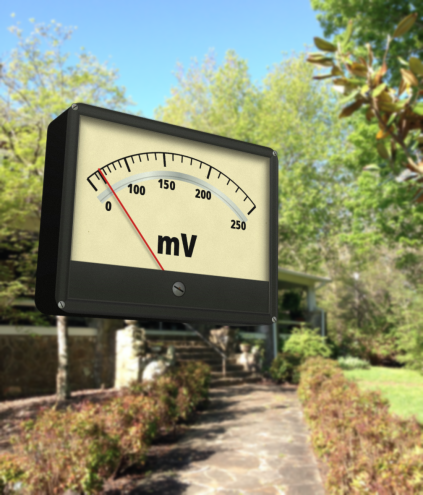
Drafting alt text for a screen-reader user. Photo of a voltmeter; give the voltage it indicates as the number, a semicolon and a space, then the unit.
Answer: 50; mV
